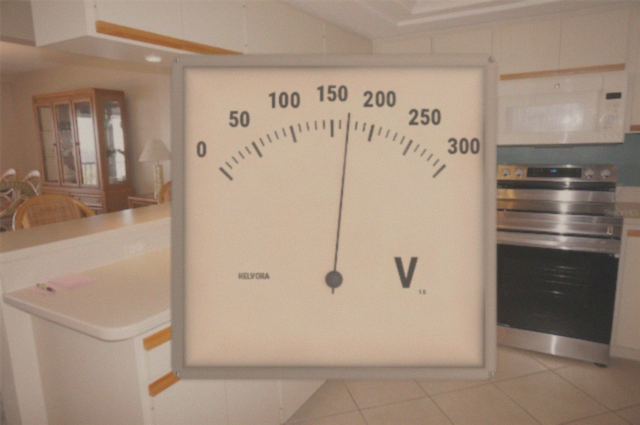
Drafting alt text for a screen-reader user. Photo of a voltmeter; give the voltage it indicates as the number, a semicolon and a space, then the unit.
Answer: 170; V
